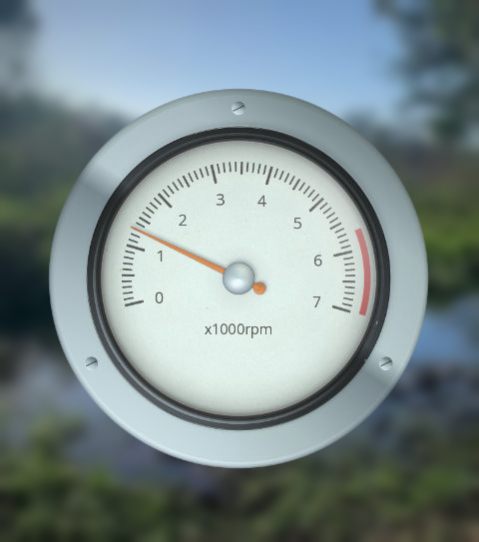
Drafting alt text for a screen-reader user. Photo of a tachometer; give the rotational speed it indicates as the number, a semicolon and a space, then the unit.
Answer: 1300; rpm
